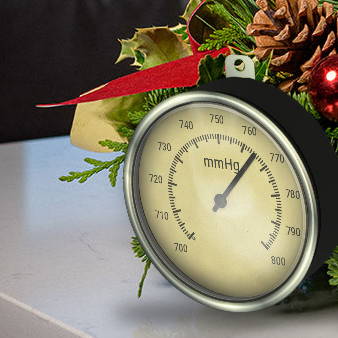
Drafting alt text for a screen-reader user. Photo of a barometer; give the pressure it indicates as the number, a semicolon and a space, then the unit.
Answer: 765; mmHg
